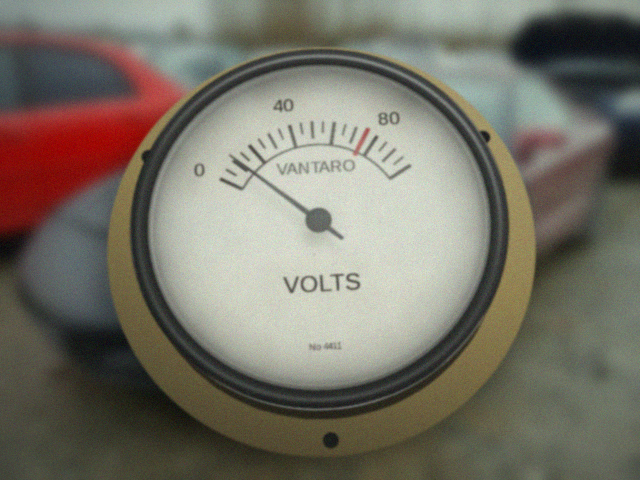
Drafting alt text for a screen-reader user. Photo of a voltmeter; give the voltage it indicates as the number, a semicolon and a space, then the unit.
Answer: 10; V
